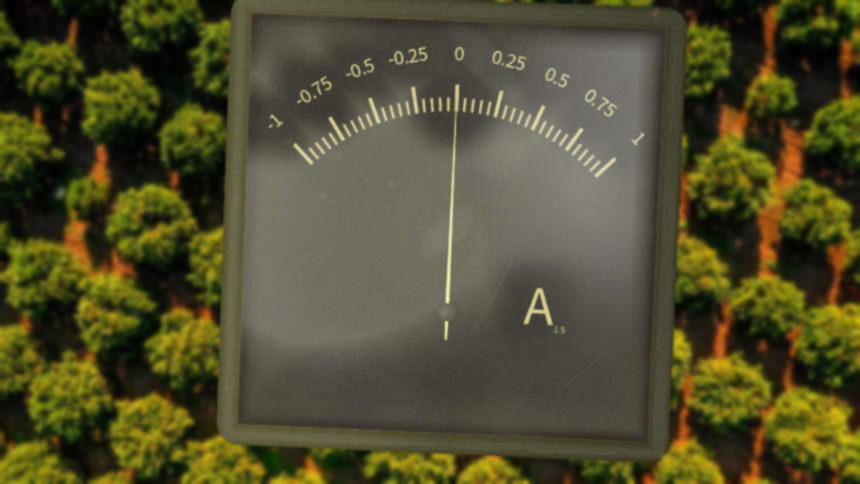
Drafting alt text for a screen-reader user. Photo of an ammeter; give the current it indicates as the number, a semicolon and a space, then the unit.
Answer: 0; A
